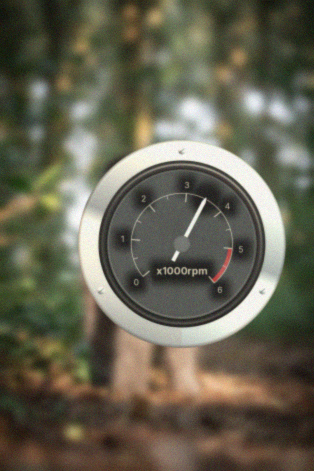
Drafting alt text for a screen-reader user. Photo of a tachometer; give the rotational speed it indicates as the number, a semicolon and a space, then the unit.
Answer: 3500; rpm
